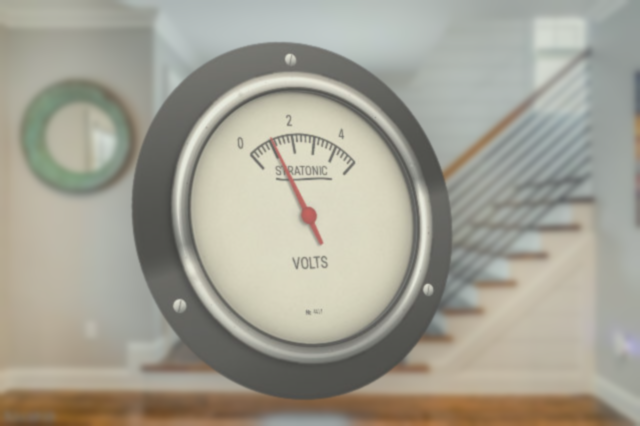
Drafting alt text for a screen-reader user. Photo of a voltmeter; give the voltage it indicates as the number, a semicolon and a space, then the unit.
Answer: 1; V
